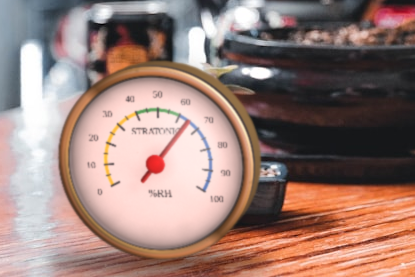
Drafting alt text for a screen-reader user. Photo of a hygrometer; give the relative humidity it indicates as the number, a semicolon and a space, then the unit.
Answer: 65; %
